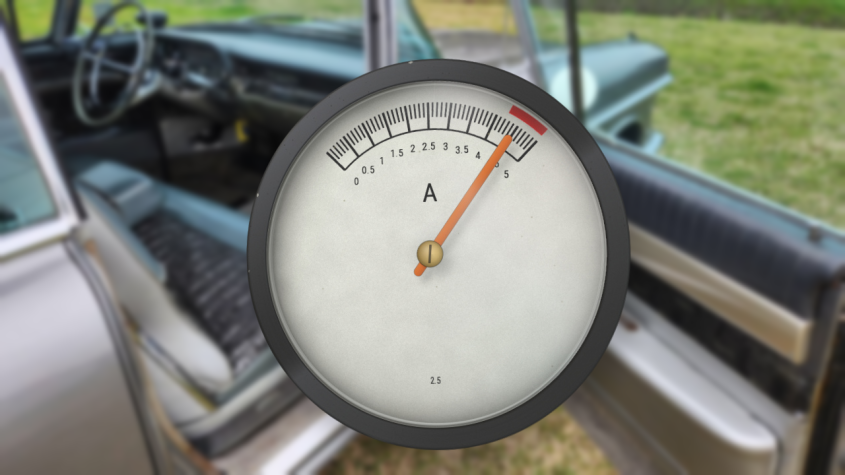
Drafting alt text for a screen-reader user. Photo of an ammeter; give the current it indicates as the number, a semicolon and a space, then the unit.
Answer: 4.5; A
